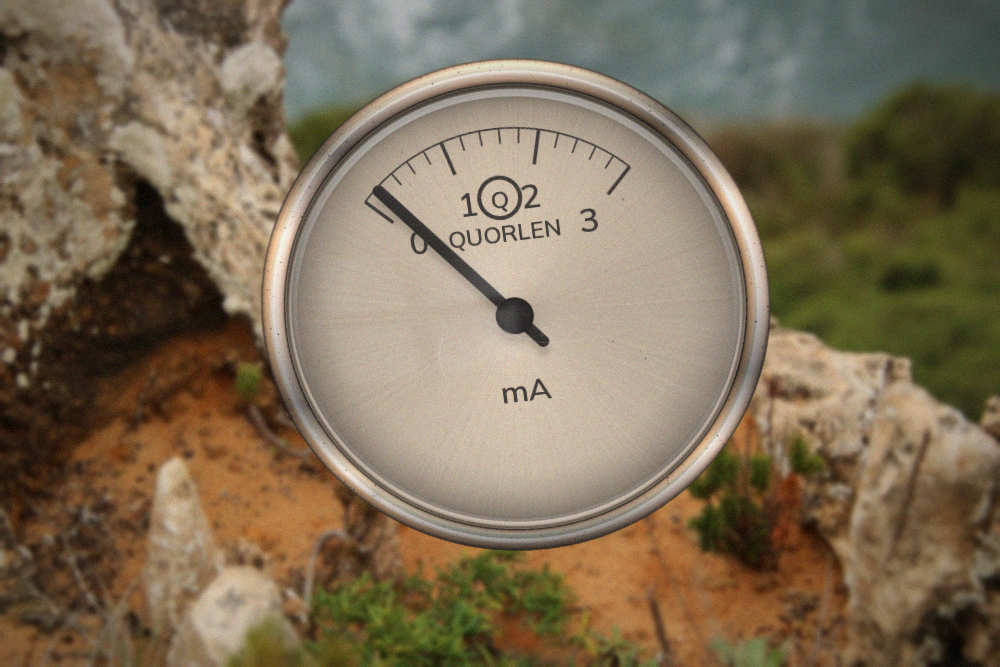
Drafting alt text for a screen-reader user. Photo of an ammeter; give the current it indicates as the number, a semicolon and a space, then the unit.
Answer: 0.2; mA
